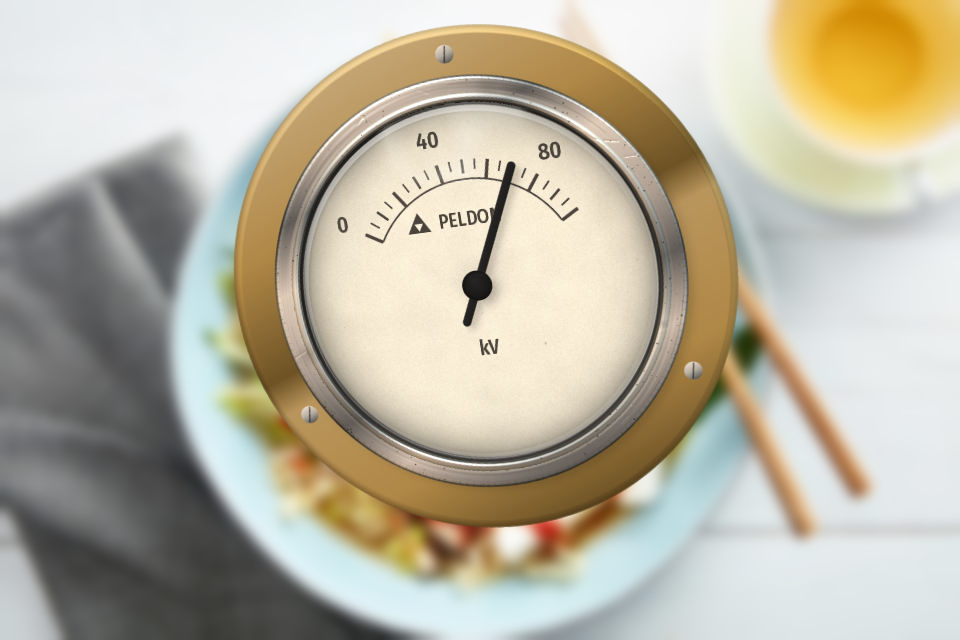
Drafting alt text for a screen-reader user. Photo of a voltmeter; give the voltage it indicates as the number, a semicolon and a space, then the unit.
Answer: 70; kV
